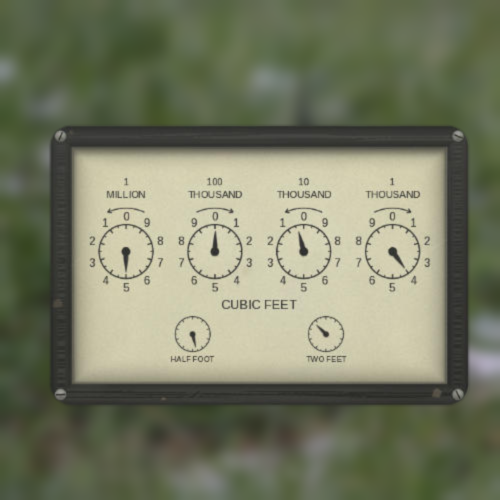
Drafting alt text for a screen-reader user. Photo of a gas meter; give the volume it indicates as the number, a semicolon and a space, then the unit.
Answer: 500400; ft³
